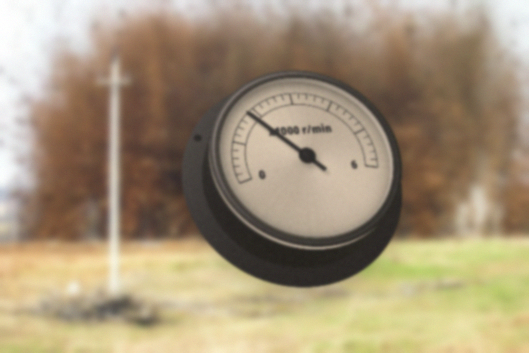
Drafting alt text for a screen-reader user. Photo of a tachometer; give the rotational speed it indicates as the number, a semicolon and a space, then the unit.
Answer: 1800; rpm
